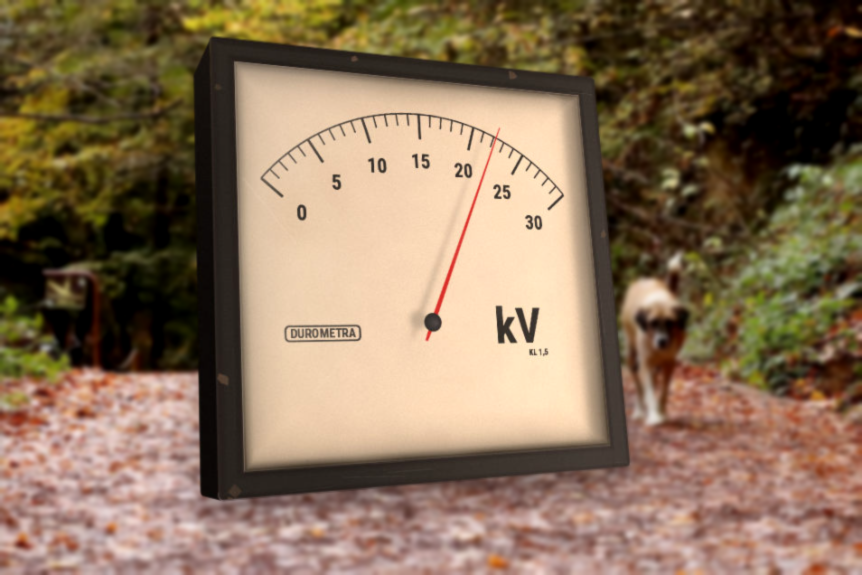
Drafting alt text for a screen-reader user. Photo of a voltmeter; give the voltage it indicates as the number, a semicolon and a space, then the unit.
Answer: 22; kV
